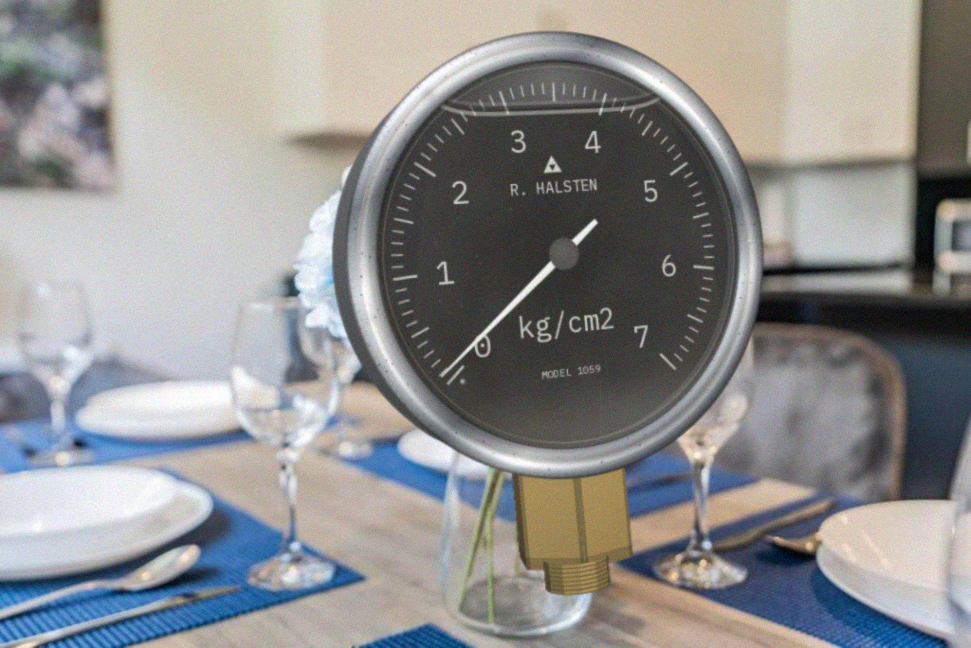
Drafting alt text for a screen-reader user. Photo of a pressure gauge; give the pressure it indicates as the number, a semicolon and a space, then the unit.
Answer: 0.1; kg/cm²
